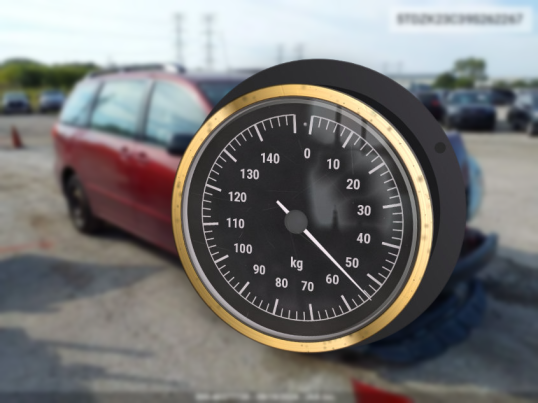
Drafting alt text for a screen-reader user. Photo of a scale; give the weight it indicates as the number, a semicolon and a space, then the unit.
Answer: 54; kg
